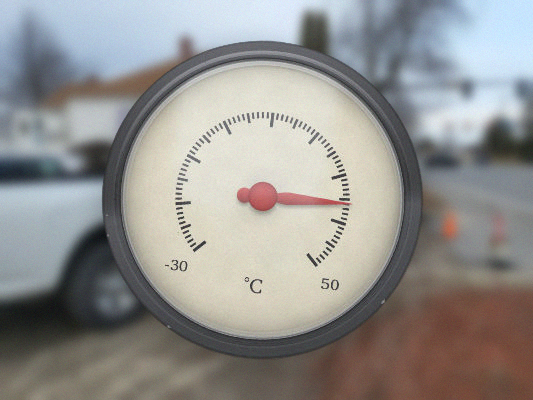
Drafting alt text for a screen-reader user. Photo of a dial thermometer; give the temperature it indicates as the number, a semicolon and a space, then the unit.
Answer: 36; °C
